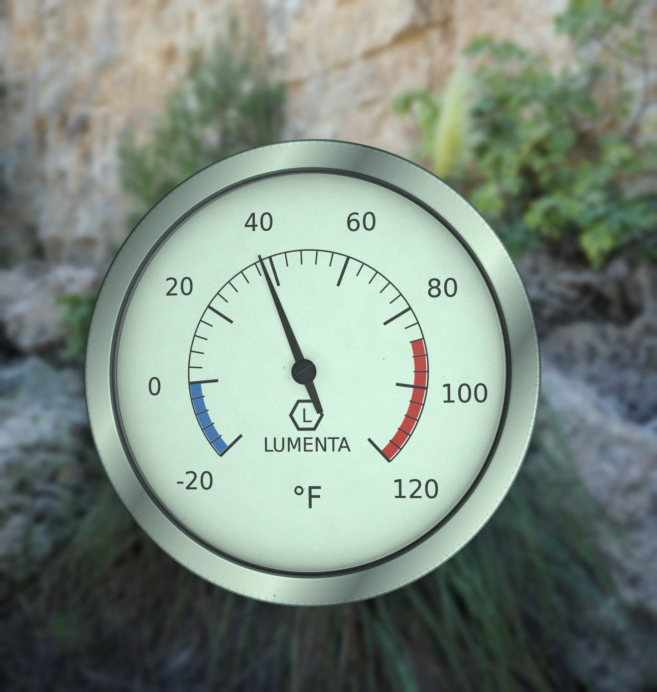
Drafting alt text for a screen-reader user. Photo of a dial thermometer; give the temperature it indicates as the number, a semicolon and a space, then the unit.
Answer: 38; °F
